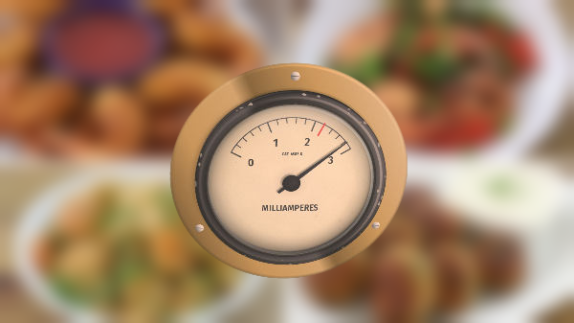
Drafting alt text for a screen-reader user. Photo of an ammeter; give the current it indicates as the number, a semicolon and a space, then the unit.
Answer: 2.8; mA
